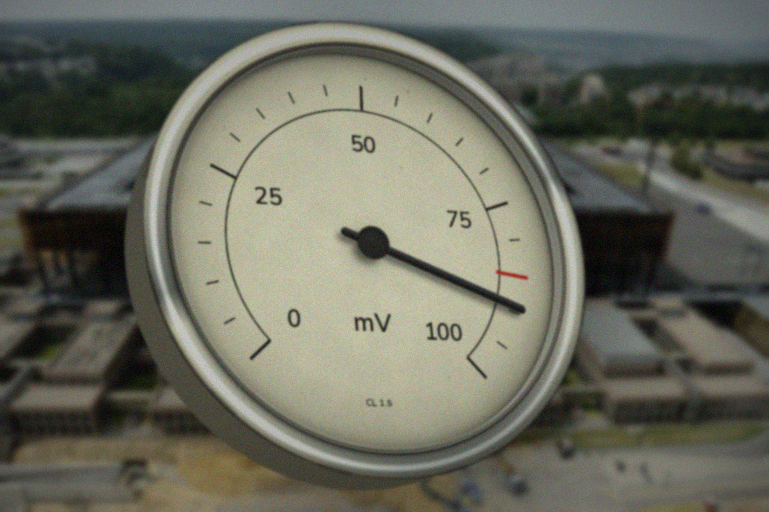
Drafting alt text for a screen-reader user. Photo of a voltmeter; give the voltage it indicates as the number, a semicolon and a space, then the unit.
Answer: 90; mV
